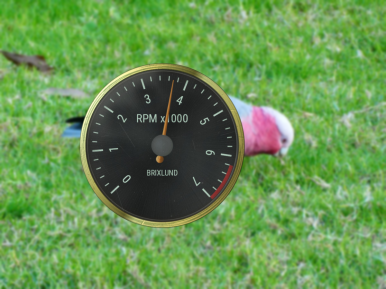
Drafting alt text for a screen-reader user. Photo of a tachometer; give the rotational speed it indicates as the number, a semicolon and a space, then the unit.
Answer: 3700; rpm
